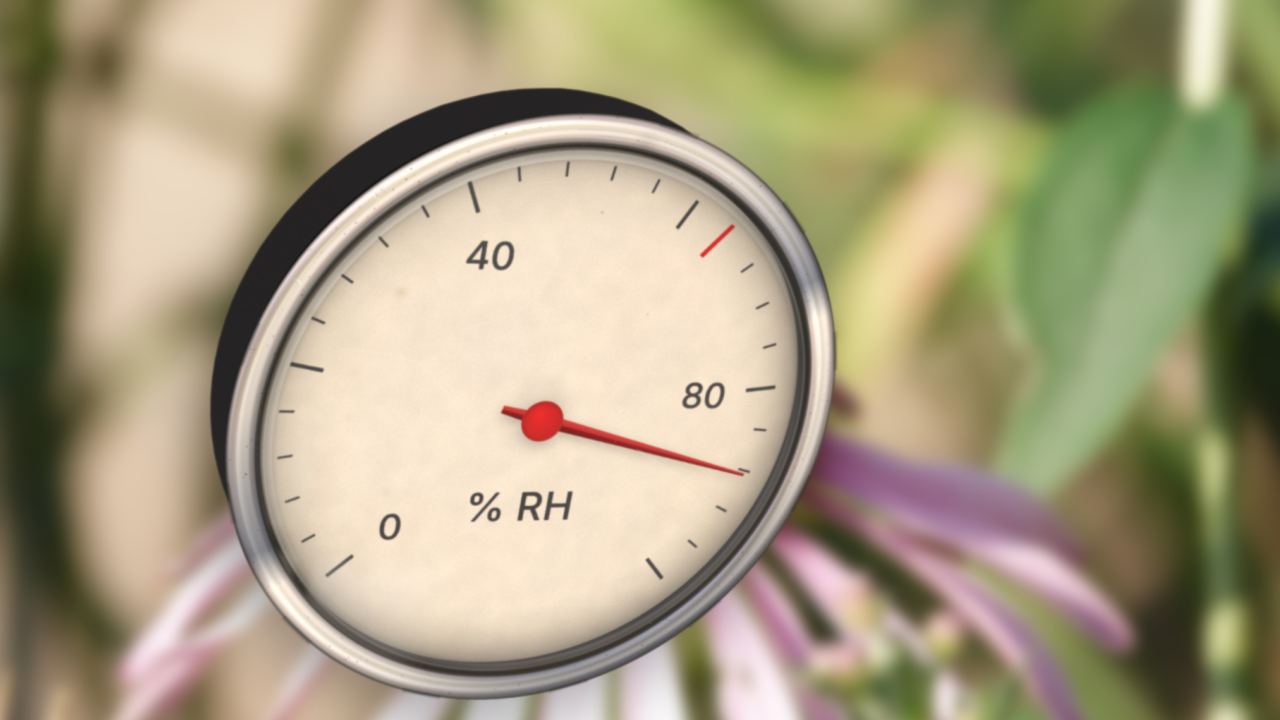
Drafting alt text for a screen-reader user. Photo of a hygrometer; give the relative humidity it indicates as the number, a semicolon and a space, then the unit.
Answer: 88; %
